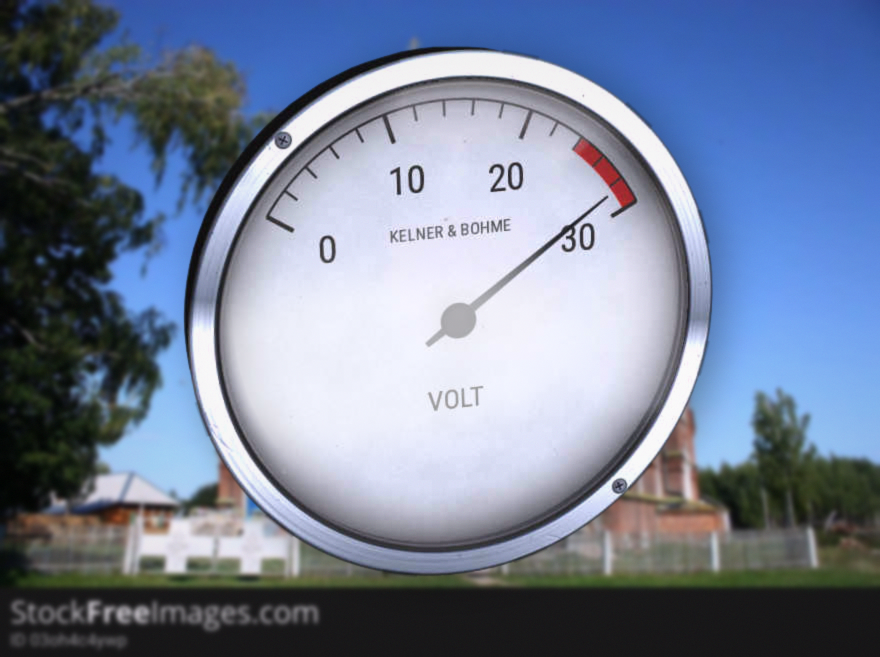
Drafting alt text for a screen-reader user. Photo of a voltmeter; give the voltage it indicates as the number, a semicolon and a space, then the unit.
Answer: 28; V
